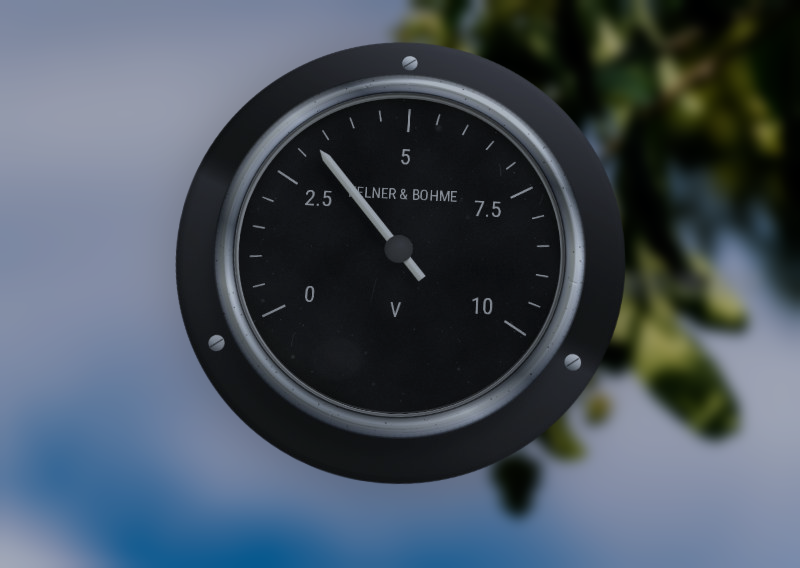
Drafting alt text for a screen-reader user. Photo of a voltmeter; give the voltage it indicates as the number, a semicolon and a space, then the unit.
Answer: 3.25; V
